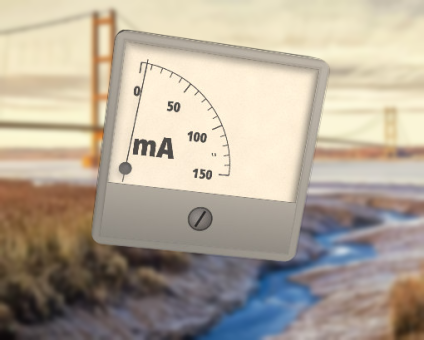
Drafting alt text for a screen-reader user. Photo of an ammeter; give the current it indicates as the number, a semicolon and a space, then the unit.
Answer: 5; mA
